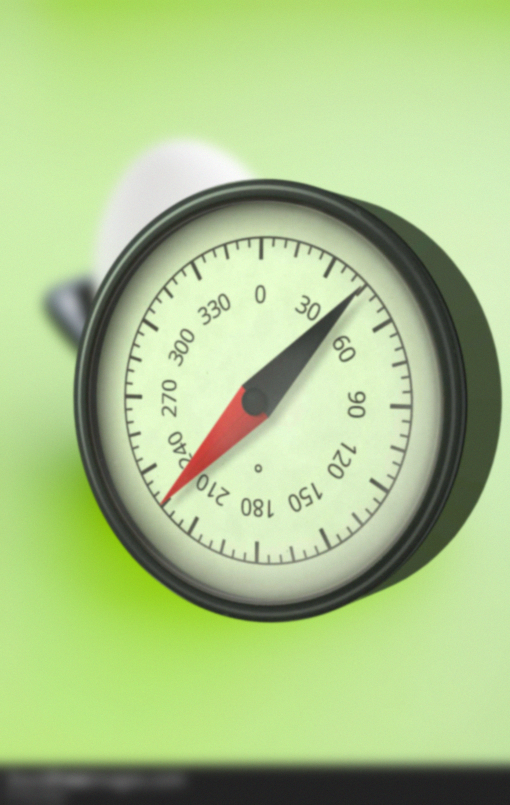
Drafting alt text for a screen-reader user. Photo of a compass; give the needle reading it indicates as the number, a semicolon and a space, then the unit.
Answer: 225; °
